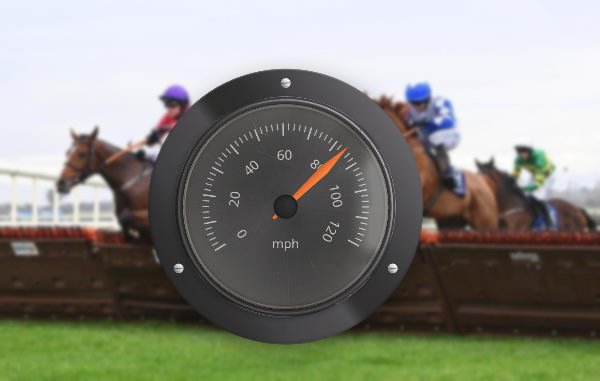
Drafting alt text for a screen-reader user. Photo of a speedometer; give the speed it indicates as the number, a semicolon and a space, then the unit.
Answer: 84; mph
